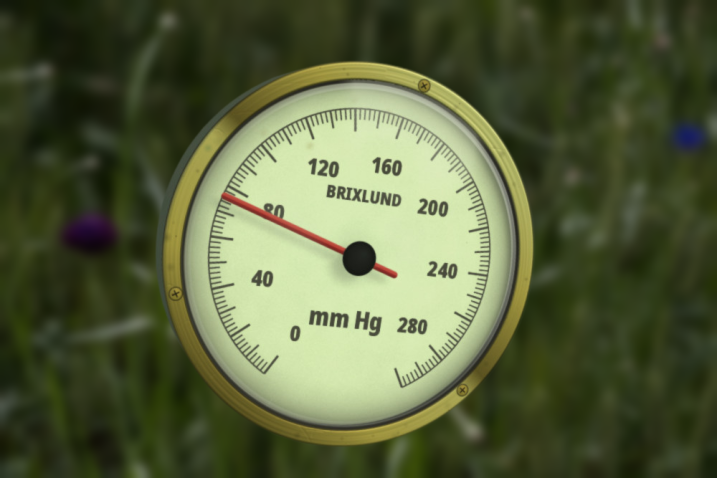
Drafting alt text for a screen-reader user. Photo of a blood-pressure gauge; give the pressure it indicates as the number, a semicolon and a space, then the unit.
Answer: 76; mmHg
